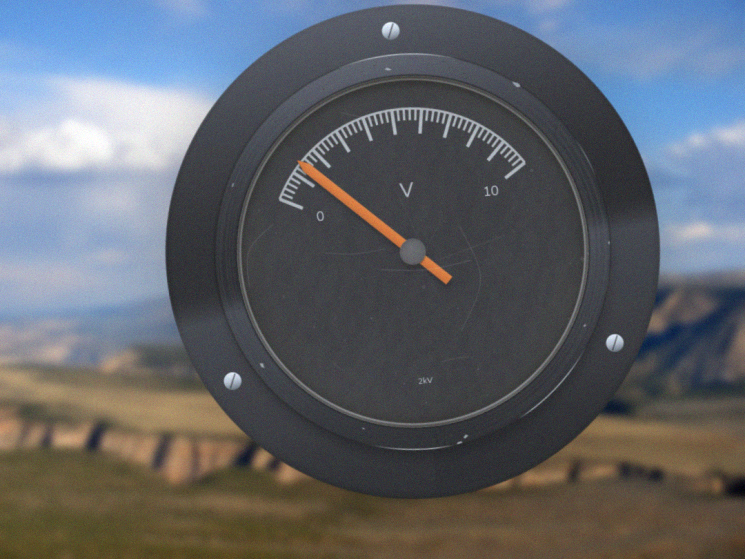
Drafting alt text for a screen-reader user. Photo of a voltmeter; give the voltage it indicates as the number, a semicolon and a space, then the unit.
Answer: 1.4; V
